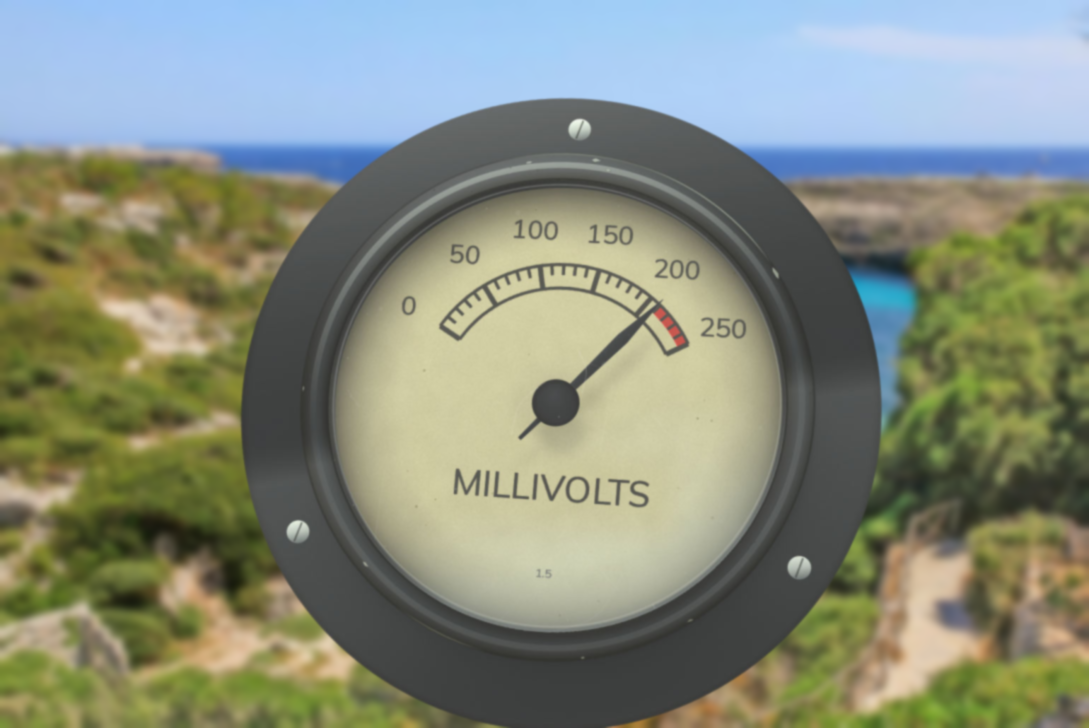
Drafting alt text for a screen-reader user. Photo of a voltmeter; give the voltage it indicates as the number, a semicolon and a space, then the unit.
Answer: 210; mV
